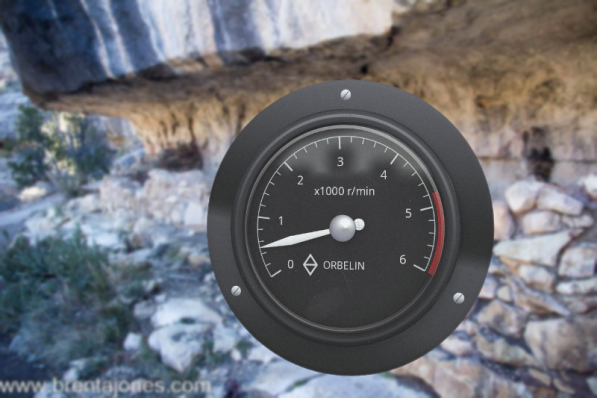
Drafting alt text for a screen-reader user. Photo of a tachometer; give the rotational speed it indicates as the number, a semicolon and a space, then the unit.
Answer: 500; rpm
